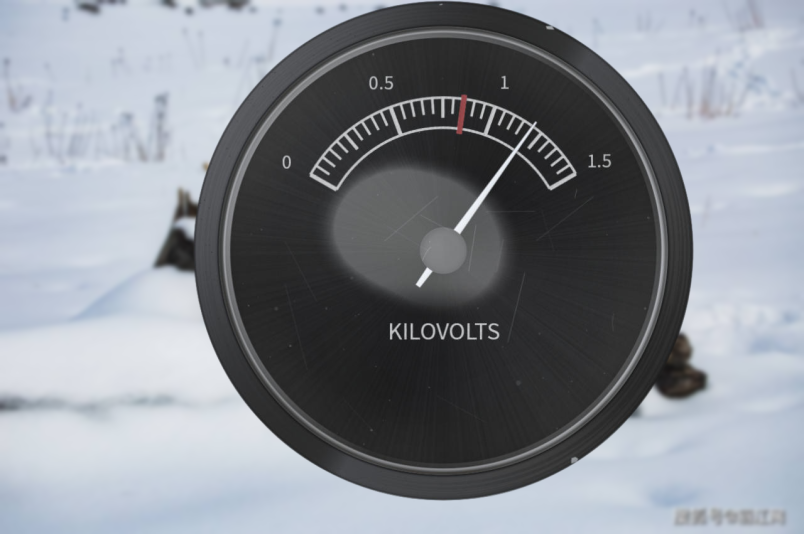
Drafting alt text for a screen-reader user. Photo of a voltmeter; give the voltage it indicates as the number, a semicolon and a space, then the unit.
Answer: 1.2; kV
